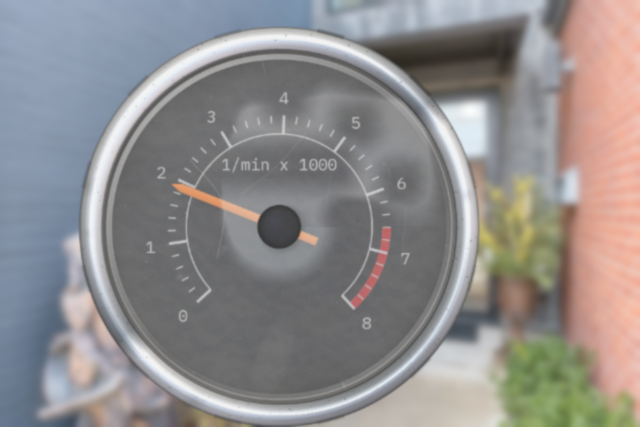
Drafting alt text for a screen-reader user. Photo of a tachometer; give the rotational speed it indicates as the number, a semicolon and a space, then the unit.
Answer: 1900; rpm
